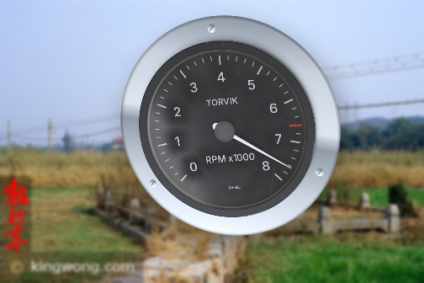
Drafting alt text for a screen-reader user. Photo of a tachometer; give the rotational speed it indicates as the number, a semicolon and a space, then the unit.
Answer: 7600; rpm
